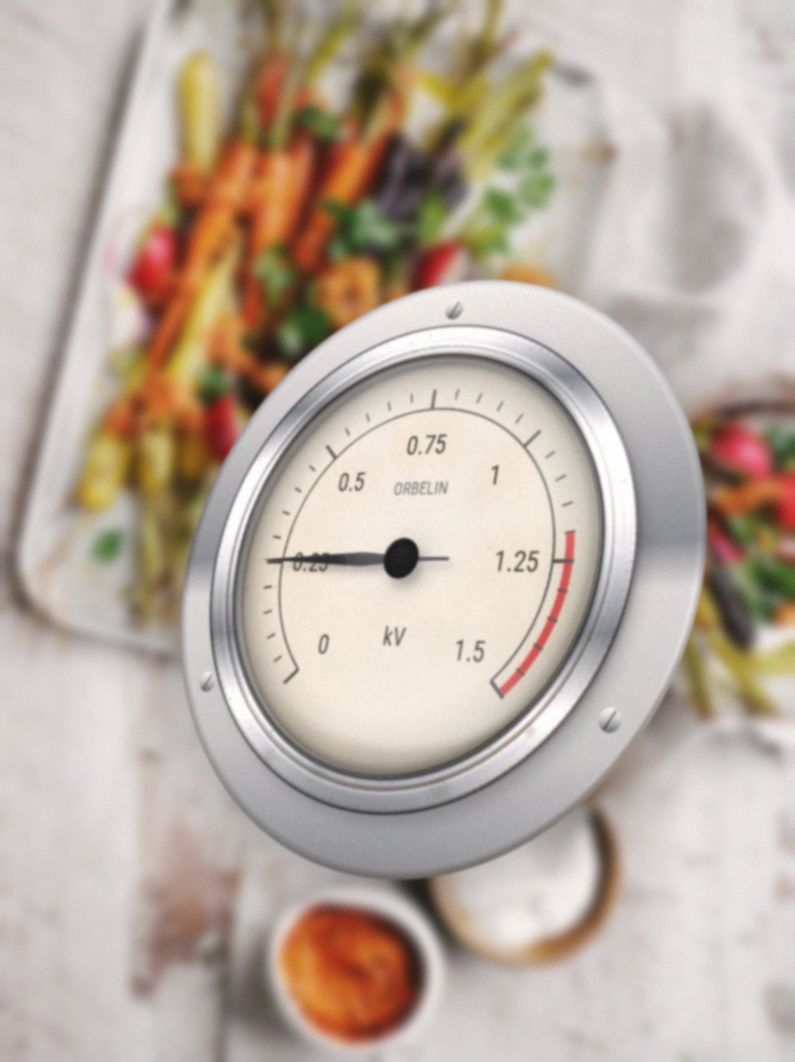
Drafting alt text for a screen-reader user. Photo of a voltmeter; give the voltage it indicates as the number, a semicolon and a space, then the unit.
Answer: 0.25; kV
